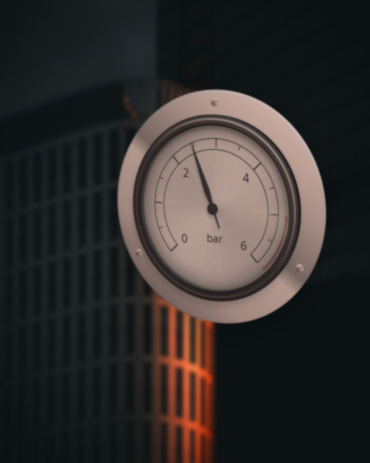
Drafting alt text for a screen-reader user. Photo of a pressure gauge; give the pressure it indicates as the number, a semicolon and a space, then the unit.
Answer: 2.5; bar
